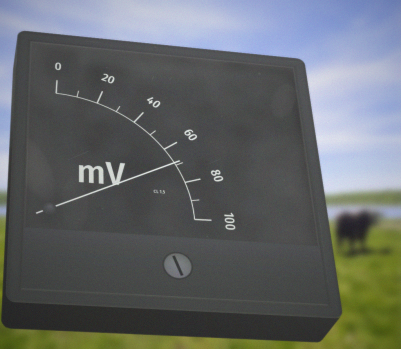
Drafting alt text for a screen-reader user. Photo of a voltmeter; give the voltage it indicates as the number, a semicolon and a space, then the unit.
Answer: 70; mV
